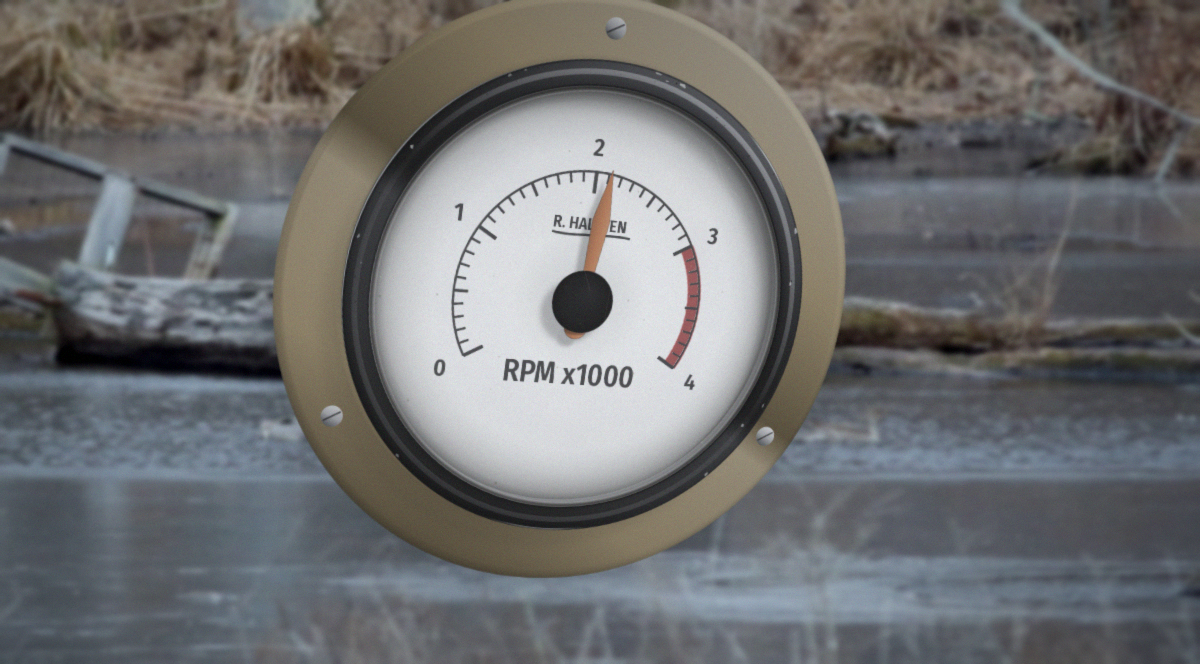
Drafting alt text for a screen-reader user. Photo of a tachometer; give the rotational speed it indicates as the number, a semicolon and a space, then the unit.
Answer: 2100; rpm
